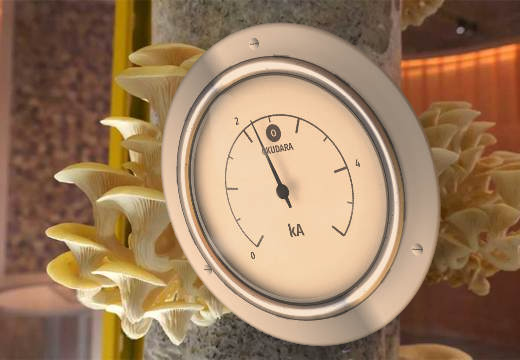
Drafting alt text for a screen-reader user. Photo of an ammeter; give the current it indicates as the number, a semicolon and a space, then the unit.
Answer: 2.25; kA
